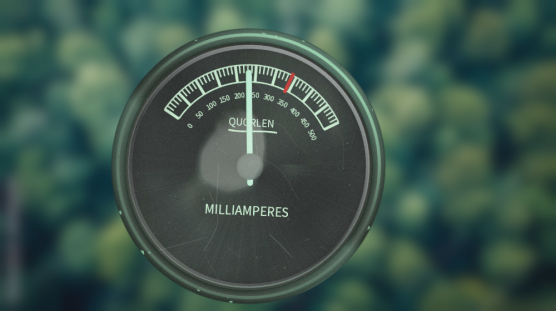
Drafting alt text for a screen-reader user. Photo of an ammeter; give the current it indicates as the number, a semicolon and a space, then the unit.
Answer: 230; mA
